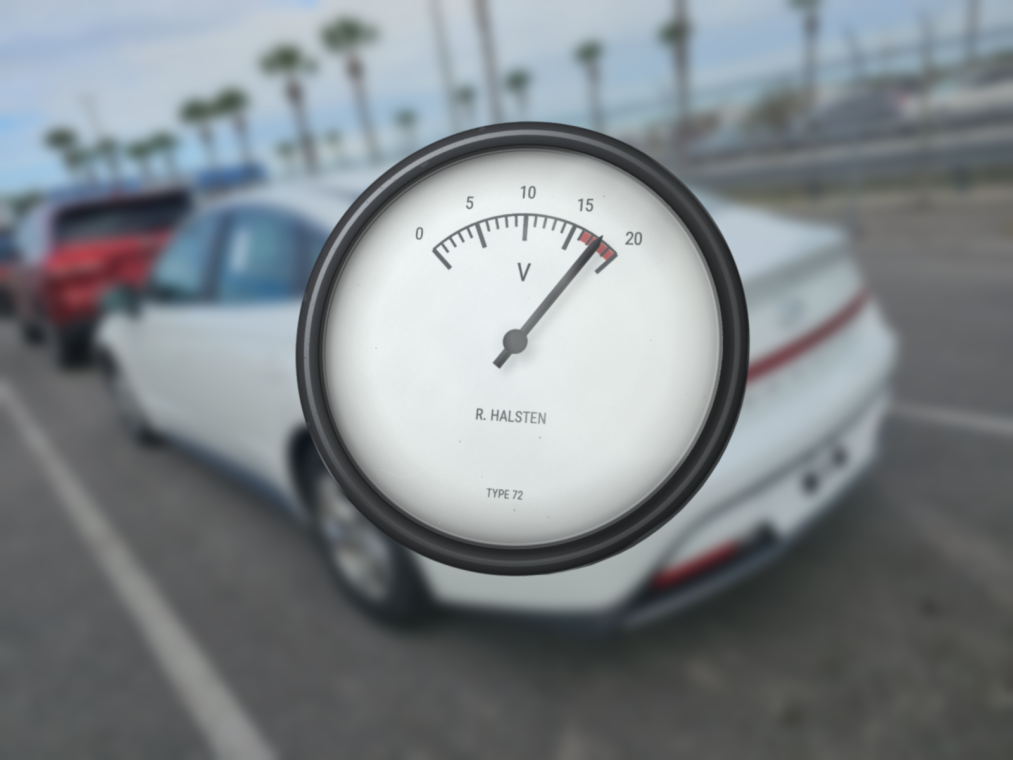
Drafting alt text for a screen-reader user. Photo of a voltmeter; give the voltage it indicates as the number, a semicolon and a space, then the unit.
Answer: 18; V
